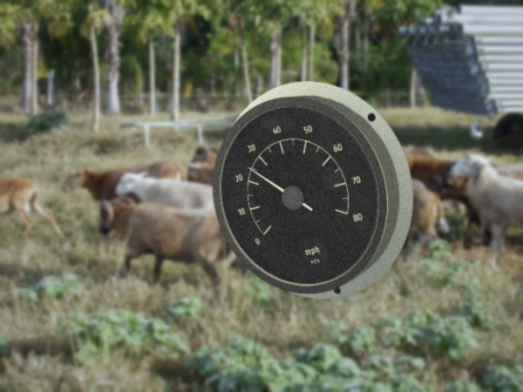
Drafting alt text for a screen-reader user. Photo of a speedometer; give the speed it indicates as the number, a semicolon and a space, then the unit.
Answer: 25; mph
